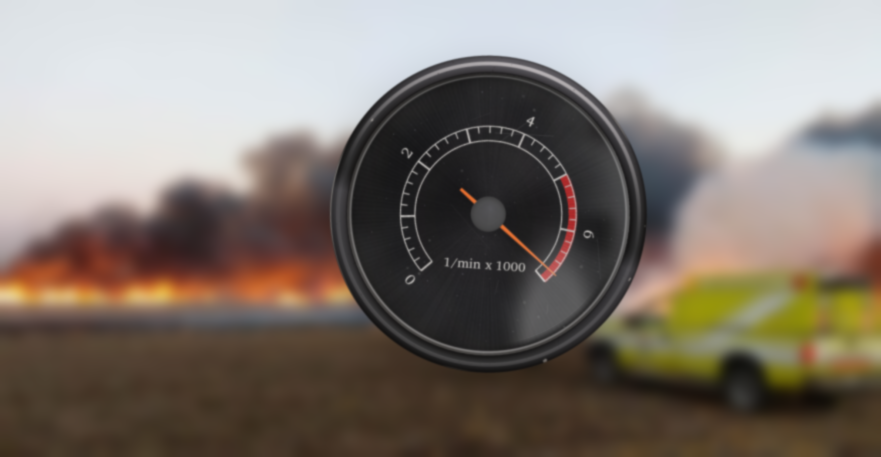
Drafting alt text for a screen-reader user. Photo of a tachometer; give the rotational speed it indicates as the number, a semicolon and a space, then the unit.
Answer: 6800; rpm
